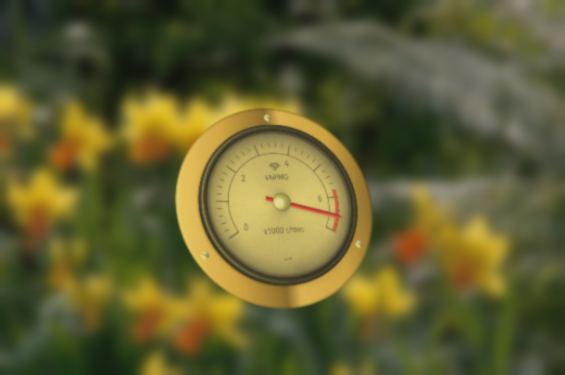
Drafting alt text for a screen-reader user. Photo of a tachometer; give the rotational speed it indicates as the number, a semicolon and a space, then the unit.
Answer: 6600; rpm
